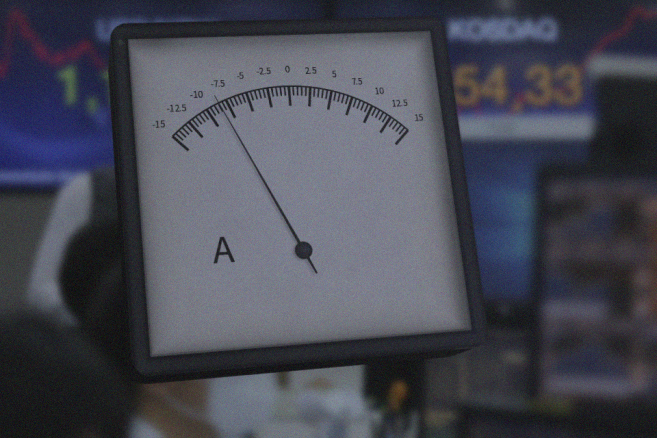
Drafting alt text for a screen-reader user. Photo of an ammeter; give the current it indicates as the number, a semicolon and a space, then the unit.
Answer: -8.5; A
